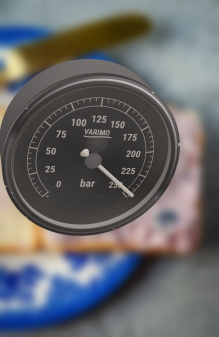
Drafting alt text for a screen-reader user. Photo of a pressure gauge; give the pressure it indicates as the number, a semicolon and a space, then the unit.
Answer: 245; bar
